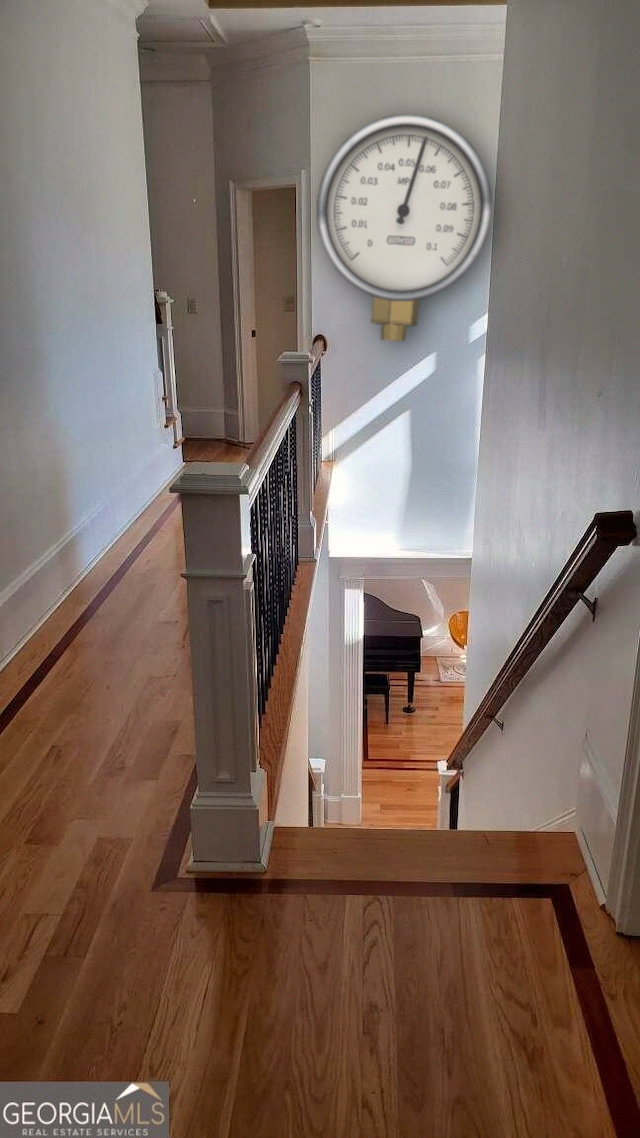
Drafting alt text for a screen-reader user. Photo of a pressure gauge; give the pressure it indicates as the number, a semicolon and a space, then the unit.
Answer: 0.055; MPa
